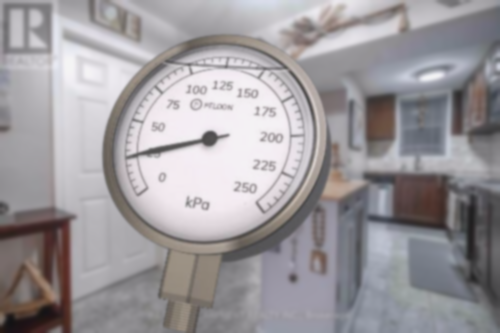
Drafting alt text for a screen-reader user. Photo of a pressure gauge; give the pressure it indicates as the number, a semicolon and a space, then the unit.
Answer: 25; kPa
